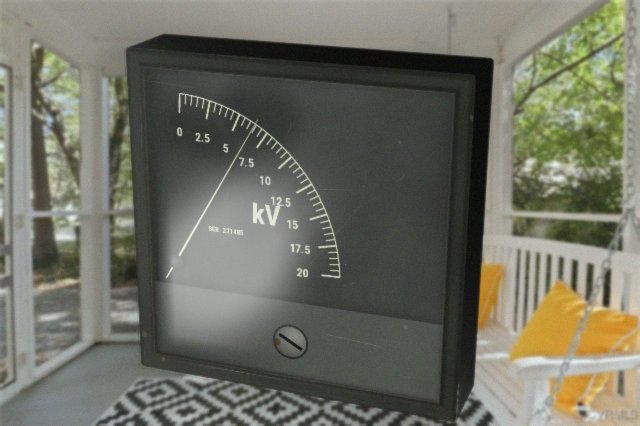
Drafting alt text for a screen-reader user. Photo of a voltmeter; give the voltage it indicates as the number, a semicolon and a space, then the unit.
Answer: 6.5; kV
